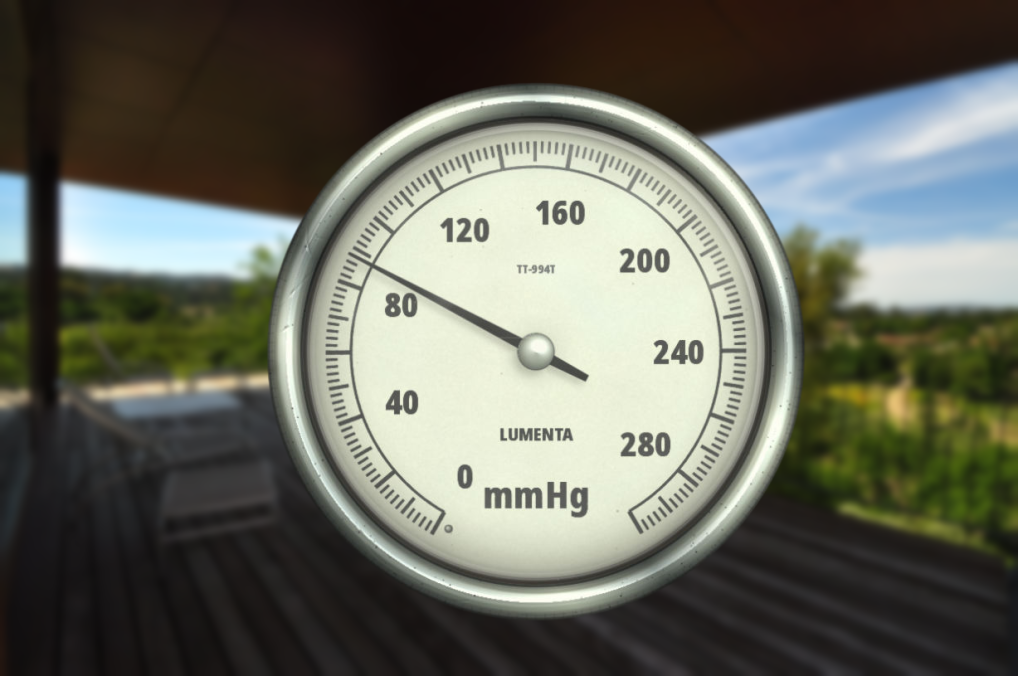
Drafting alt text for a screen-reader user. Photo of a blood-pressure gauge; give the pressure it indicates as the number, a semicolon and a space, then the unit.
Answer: 88; mmHg
